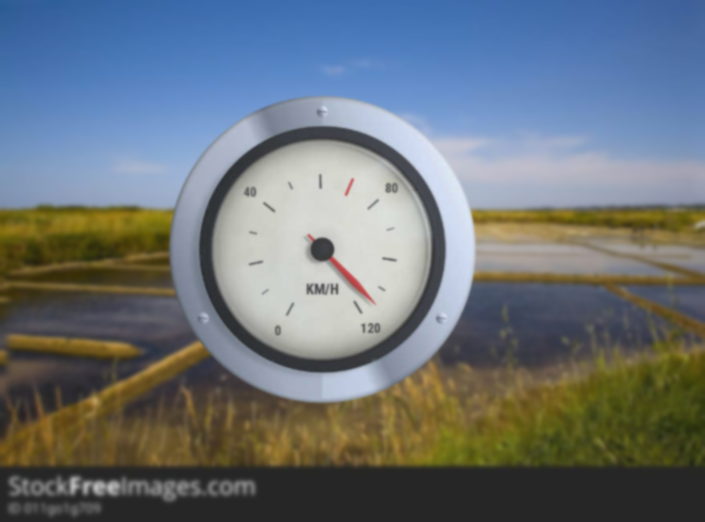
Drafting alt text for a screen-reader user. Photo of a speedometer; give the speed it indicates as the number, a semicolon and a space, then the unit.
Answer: 115; km/h
